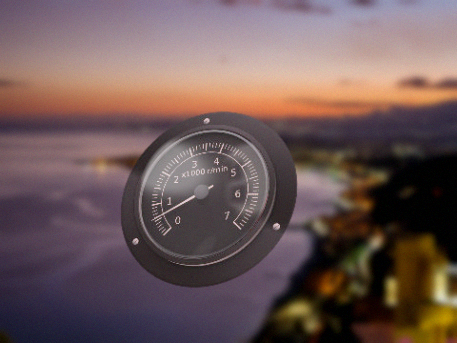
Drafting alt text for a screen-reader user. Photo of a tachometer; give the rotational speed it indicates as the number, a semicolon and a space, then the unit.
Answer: 500; rpm
